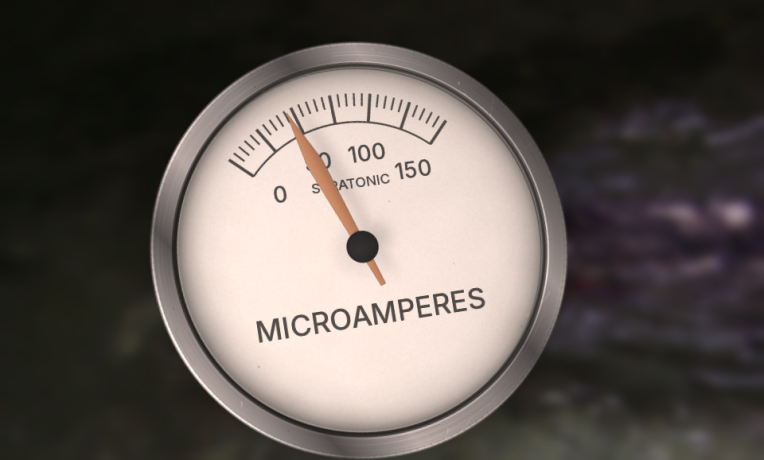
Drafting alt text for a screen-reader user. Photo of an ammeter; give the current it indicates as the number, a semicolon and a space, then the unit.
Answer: 45; µA
